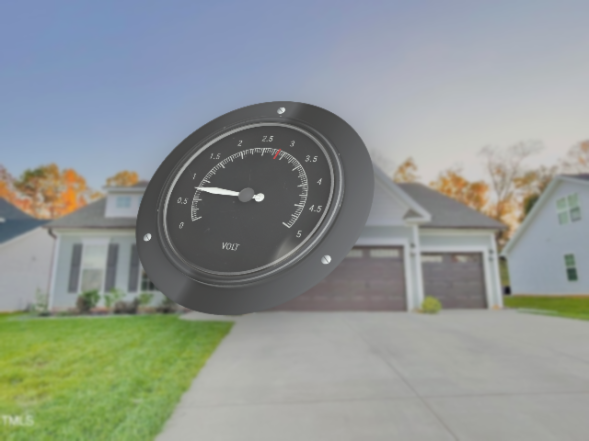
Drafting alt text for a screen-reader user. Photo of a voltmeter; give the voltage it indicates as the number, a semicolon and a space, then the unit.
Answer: 0.75; V
